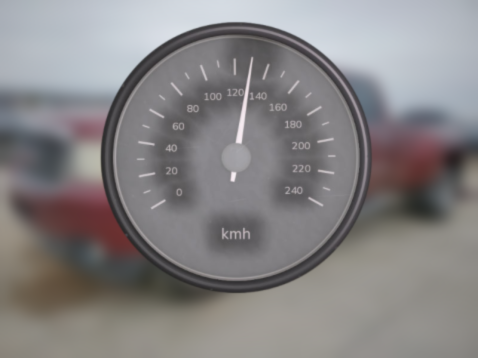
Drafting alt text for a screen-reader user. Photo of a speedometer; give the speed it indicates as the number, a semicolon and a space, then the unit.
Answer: 130; km/h
